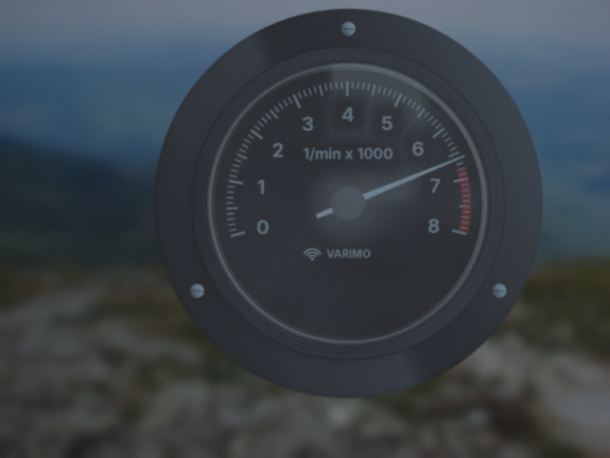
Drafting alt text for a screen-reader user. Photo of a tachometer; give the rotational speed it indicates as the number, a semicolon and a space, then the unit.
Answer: 6600; rpm
